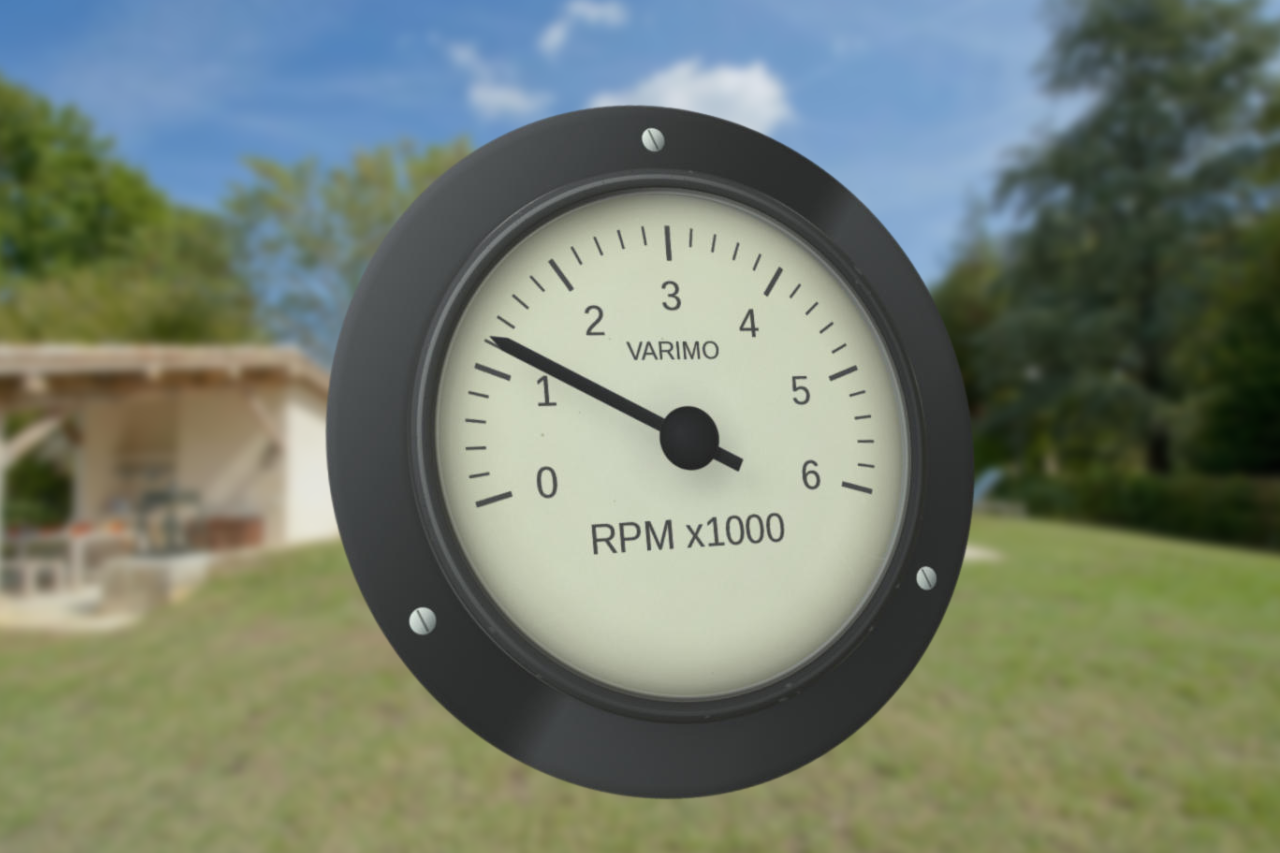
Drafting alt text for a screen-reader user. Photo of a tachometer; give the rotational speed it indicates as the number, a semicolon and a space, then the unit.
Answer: 1200; rpm
